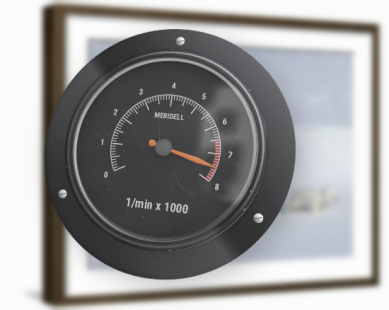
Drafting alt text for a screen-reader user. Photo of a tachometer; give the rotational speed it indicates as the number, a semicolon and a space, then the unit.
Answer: 7500; rpm
